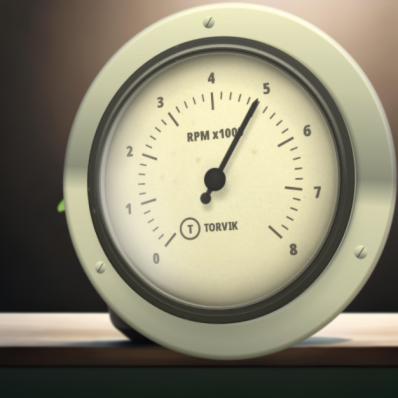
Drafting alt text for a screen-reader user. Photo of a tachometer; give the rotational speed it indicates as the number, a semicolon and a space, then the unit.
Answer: 5000; rpm
